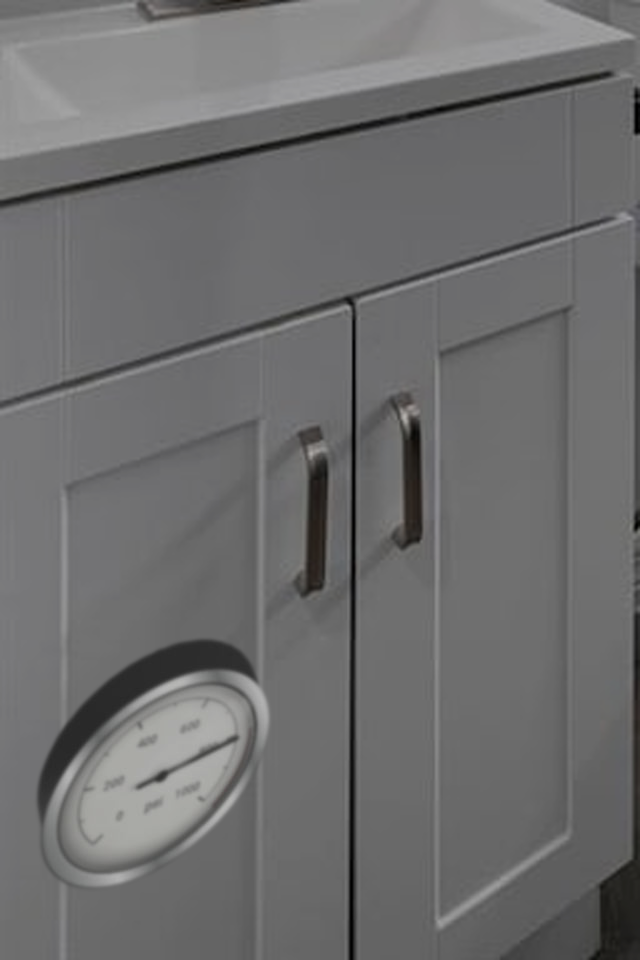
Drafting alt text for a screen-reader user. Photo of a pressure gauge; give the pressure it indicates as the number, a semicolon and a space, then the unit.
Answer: 800; psi
